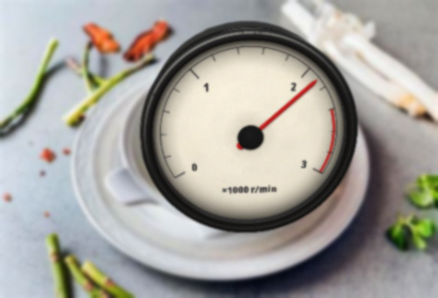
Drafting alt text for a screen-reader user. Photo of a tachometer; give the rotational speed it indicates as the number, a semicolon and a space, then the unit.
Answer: 2100; rpm
